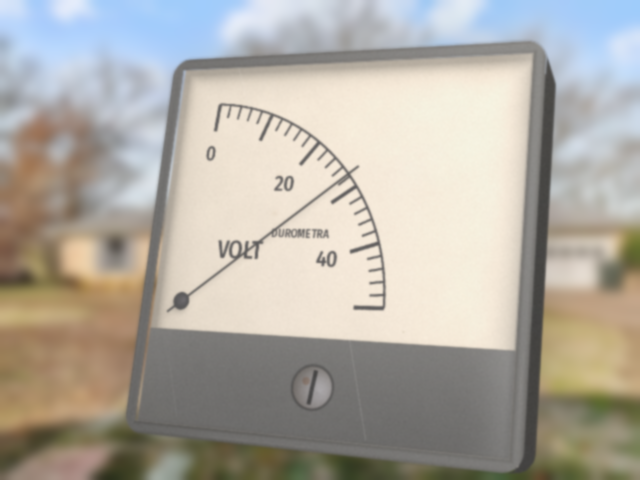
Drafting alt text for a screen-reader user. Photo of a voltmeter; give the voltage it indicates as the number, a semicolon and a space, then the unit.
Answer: 28; V
